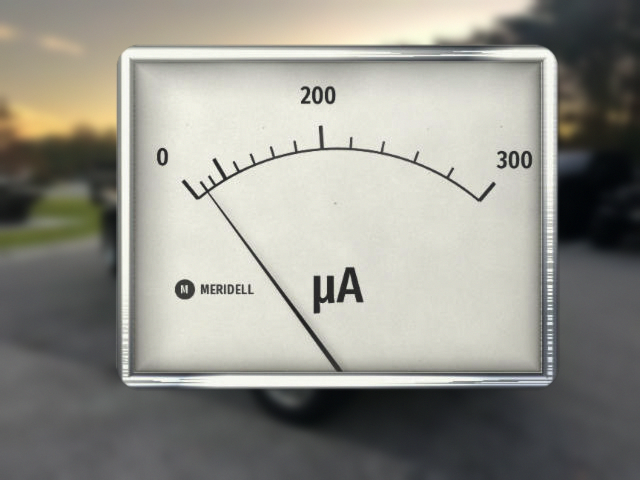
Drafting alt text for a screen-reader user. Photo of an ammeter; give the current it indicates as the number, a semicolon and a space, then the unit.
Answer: 60; µA
